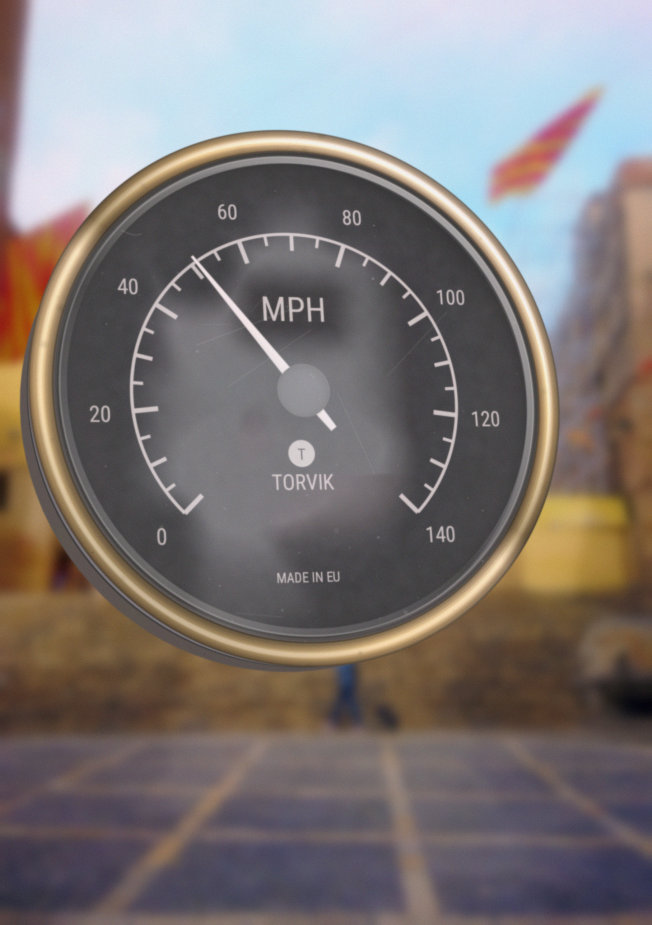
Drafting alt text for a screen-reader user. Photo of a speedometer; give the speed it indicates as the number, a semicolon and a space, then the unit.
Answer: 50; mph
